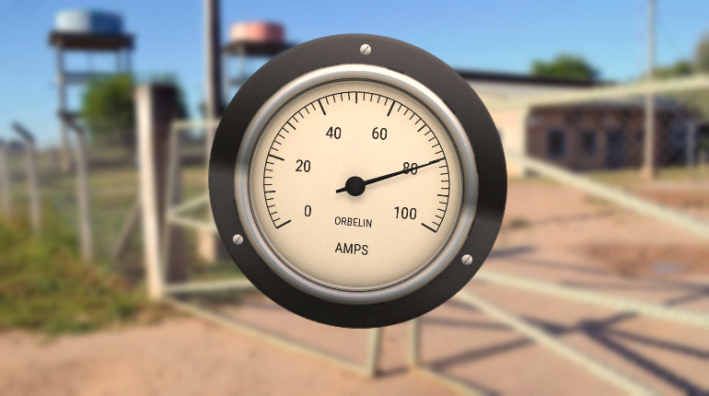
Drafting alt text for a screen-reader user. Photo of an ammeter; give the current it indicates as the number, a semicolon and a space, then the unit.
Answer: 80; A
